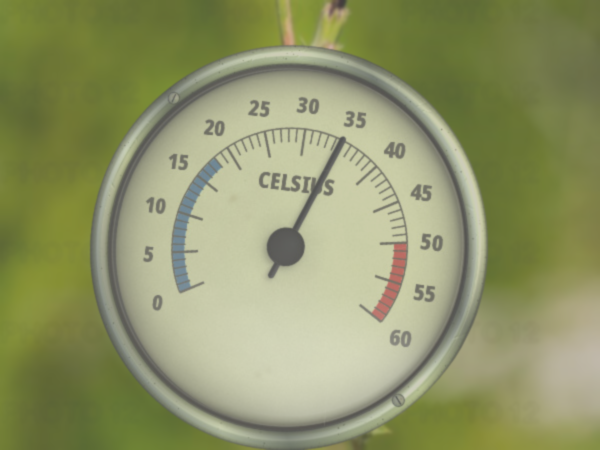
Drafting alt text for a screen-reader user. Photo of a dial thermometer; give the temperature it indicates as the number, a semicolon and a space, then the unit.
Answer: 35; °C
